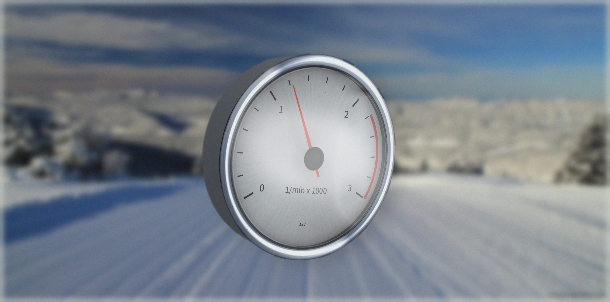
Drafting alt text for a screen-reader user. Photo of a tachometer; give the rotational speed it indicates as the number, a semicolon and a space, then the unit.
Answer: 1200; rpm
